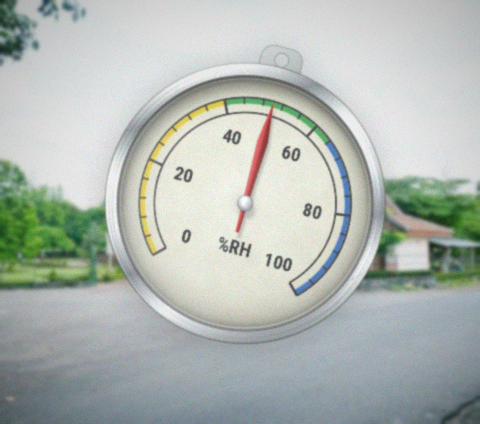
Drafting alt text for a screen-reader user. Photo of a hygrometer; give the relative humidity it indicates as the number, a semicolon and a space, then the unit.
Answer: 50; %
